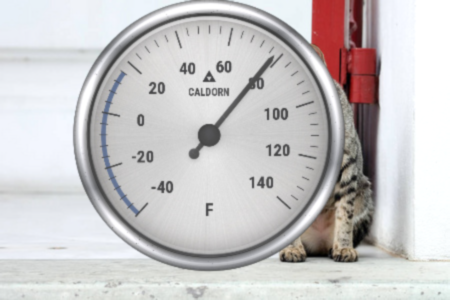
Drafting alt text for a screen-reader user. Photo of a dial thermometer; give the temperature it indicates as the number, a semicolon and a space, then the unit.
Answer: 78; °F
